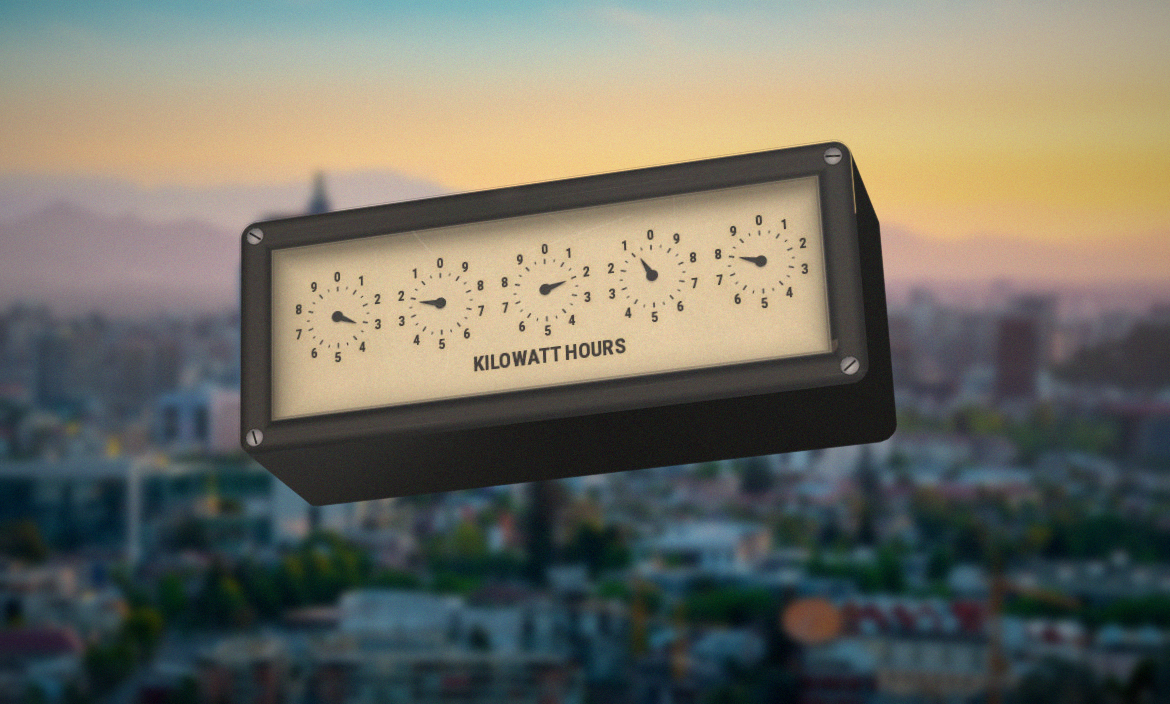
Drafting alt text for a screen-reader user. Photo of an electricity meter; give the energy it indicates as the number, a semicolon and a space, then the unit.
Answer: 32208; kWh
